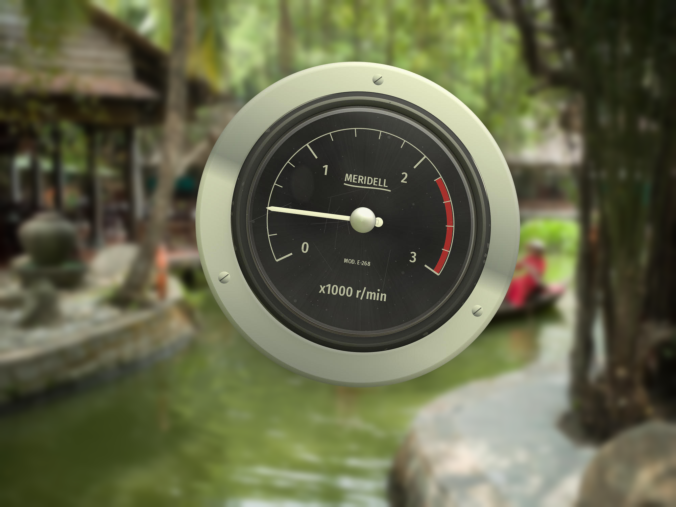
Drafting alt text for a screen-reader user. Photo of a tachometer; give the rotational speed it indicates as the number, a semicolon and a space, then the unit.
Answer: 400; rpm
